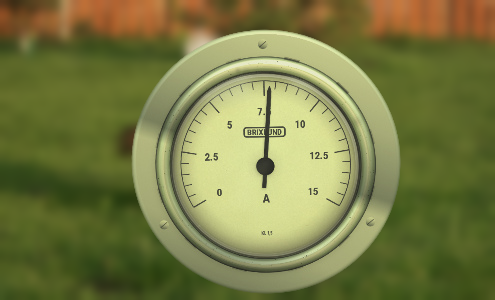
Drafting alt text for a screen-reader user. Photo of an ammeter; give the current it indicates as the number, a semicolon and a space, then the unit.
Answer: 7.75; A
